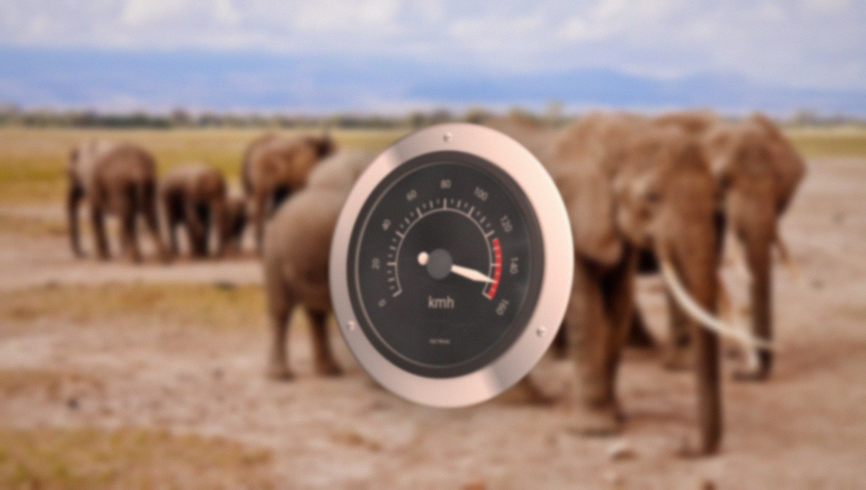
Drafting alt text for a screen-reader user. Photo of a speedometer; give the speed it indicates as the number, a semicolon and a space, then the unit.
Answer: 150; km/h
